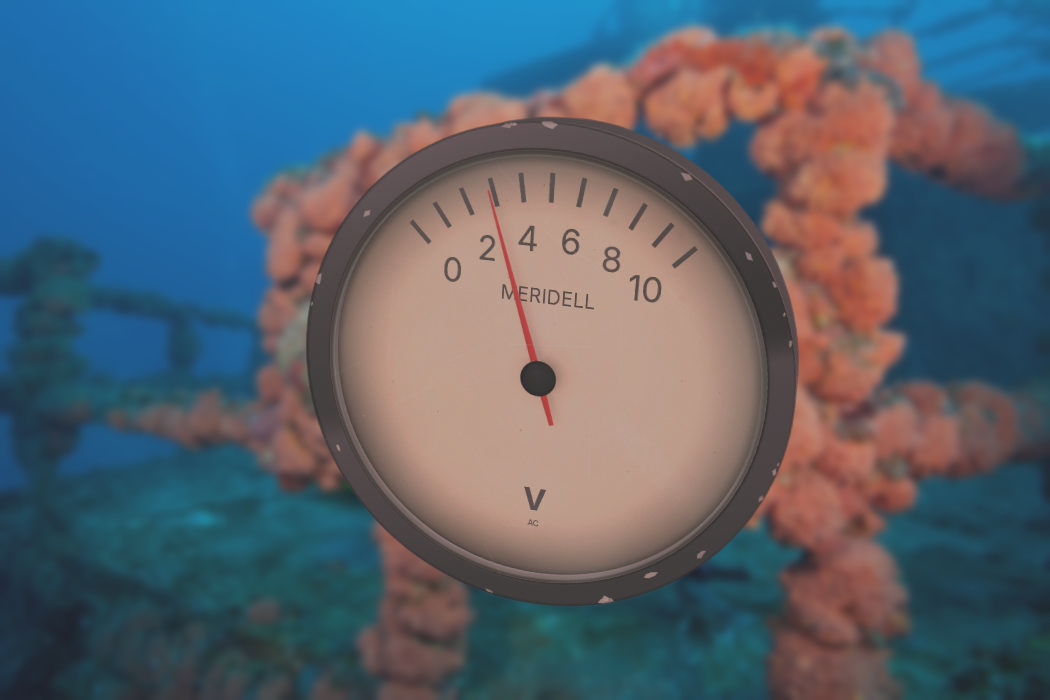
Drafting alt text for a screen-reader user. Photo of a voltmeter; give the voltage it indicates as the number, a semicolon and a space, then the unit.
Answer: 3; V
